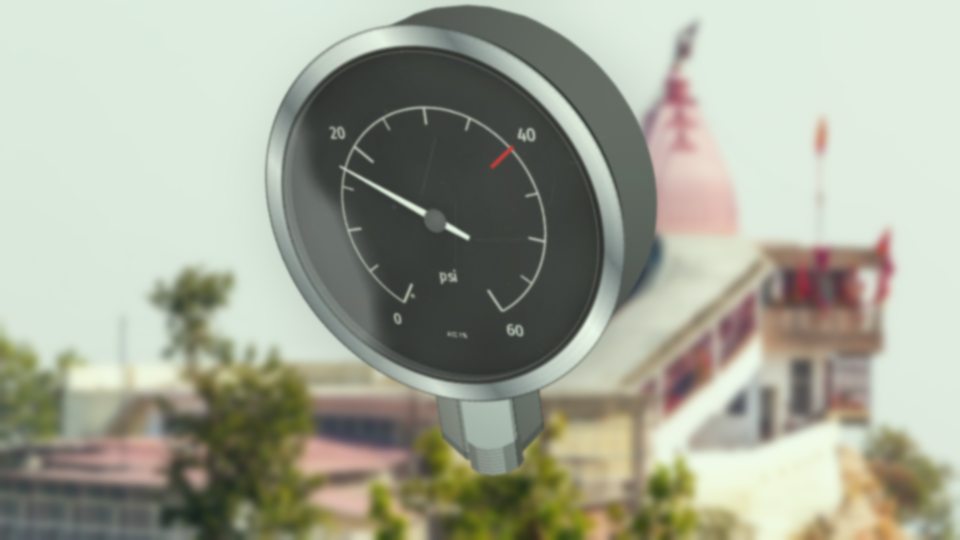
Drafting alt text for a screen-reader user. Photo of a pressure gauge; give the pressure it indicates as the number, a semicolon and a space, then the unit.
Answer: 17.5; psi
